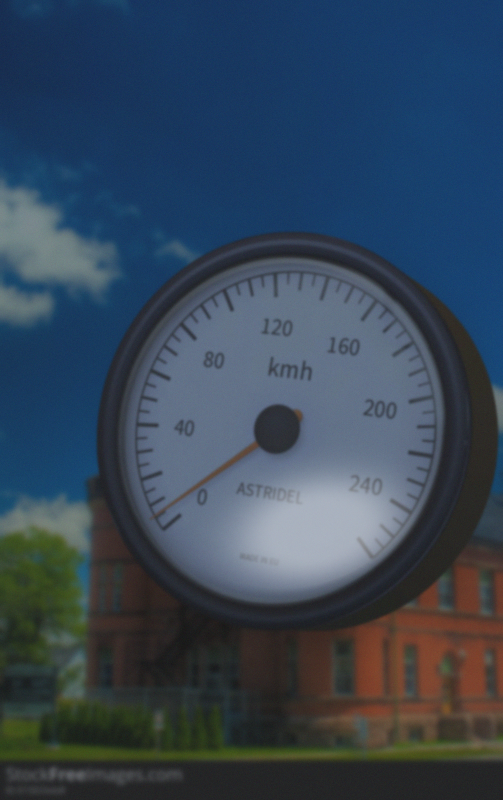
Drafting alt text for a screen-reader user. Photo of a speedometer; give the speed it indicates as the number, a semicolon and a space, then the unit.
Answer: 5; km/h
